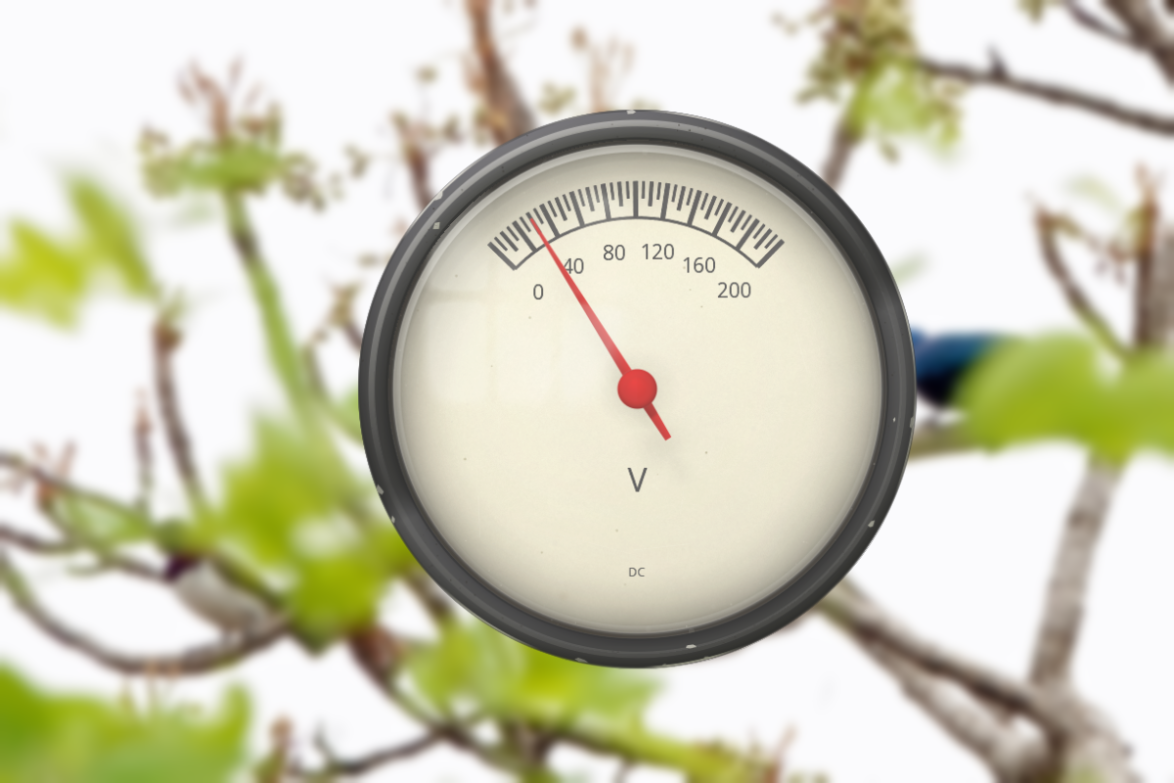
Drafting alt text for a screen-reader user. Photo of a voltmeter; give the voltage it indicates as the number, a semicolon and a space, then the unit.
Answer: 30; V
